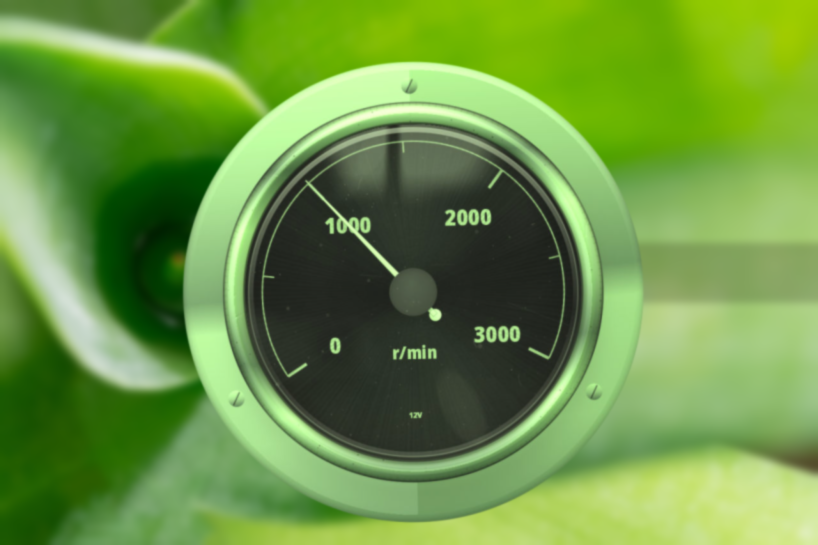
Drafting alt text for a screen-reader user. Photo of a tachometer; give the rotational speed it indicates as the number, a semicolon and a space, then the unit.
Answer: 1000; rpm
